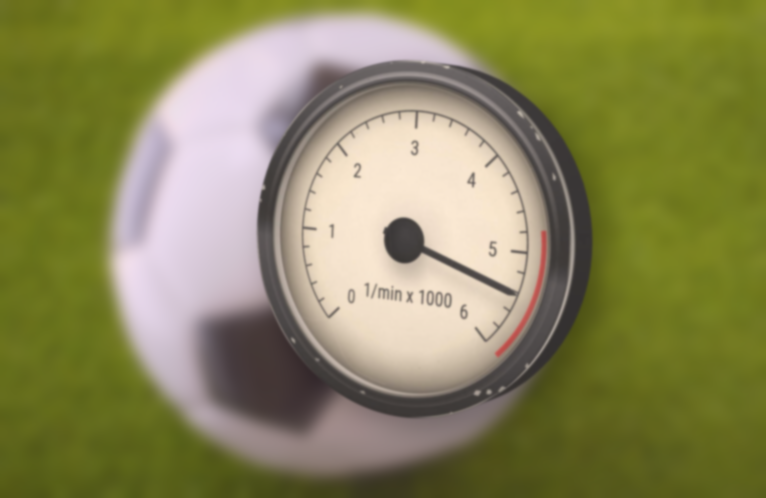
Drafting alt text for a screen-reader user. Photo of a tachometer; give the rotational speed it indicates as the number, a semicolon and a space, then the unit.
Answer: 5400; rpm
